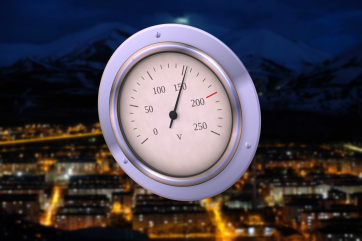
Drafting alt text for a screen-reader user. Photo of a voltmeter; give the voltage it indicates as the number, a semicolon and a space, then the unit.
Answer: 155; V
